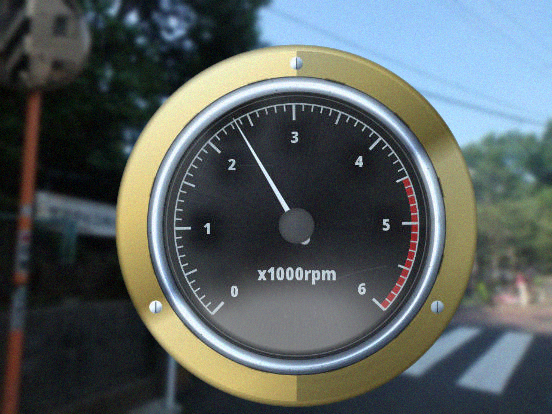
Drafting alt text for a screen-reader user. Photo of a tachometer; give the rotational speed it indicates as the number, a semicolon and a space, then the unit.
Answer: 2350; rpm
